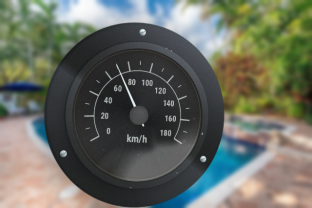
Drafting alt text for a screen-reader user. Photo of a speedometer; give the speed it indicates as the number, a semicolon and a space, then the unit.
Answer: 70; km/h
